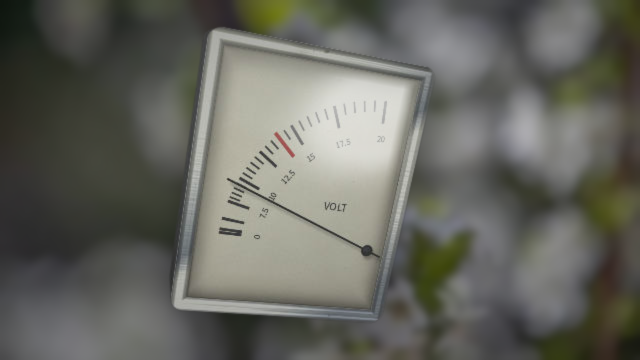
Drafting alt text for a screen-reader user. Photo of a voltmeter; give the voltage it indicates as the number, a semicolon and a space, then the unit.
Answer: 9.5; V
